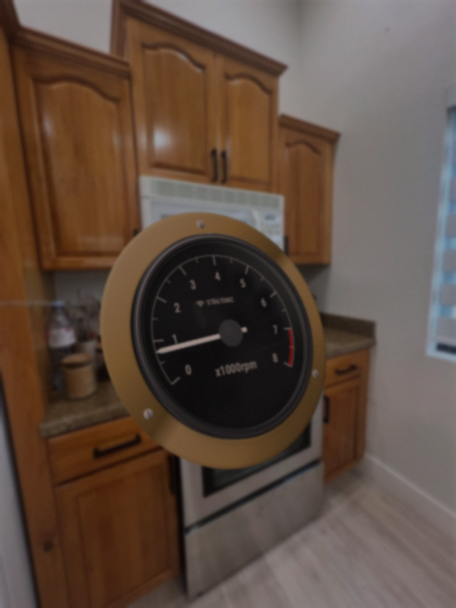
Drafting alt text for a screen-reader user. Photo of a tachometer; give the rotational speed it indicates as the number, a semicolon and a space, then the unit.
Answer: 750; rpm
